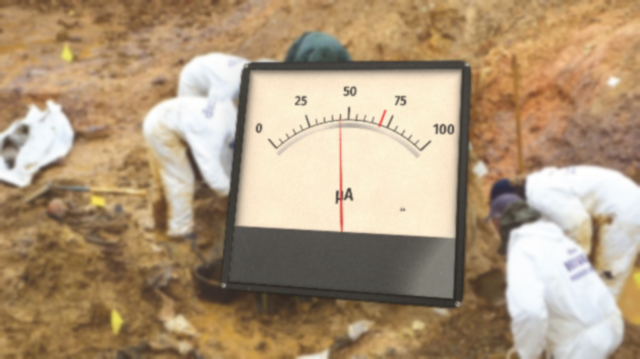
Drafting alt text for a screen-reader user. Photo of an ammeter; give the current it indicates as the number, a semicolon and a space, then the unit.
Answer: 45; µA
